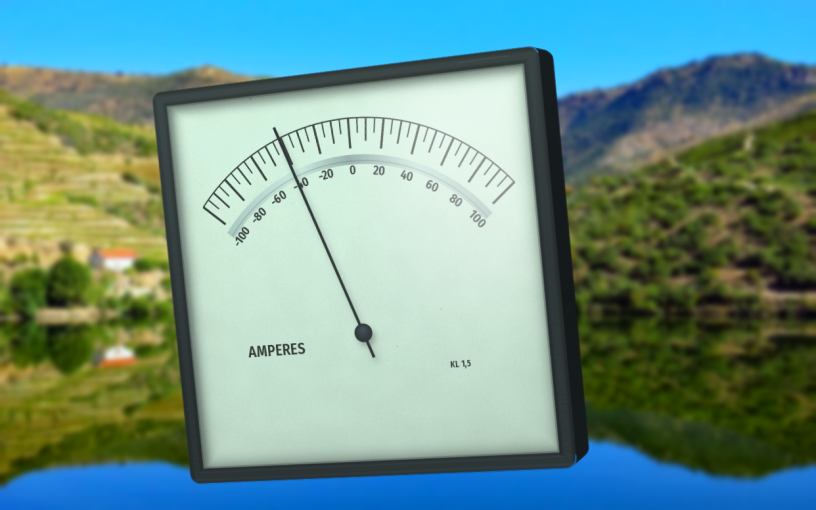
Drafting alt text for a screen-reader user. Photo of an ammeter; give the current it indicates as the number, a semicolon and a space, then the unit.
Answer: -40; A
